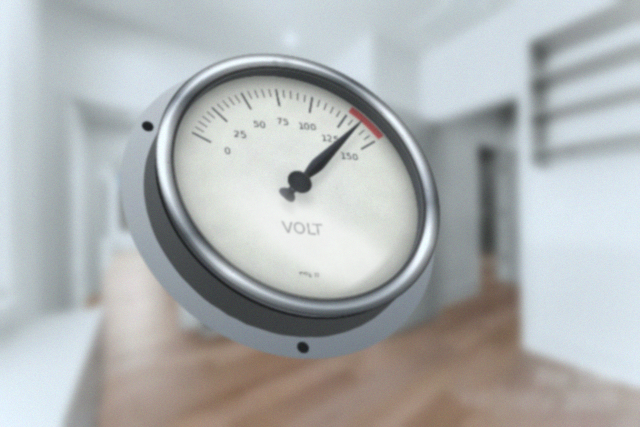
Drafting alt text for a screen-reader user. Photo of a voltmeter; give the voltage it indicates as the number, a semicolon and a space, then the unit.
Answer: 135; V
